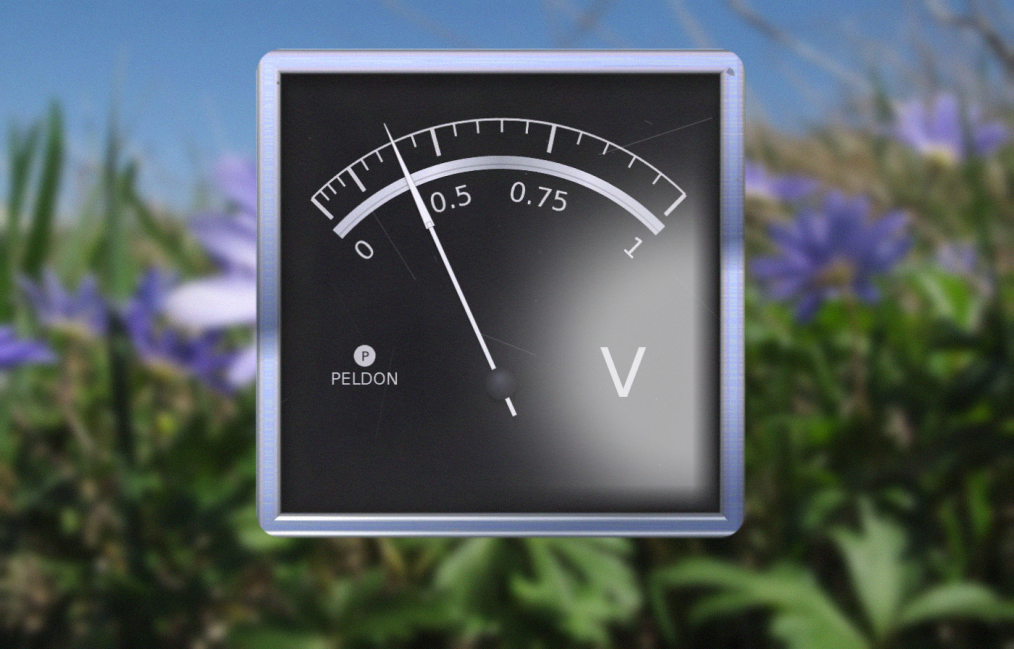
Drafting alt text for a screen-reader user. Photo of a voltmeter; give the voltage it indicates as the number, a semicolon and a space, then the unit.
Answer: 0.4; V
